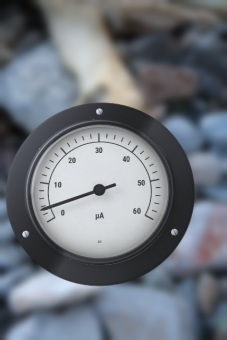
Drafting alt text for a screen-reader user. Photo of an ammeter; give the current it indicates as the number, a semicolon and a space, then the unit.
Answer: 3; µA
